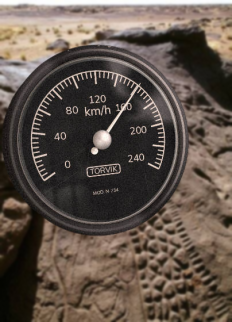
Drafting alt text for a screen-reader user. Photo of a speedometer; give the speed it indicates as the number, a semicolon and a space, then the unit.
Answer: 160; km/h
